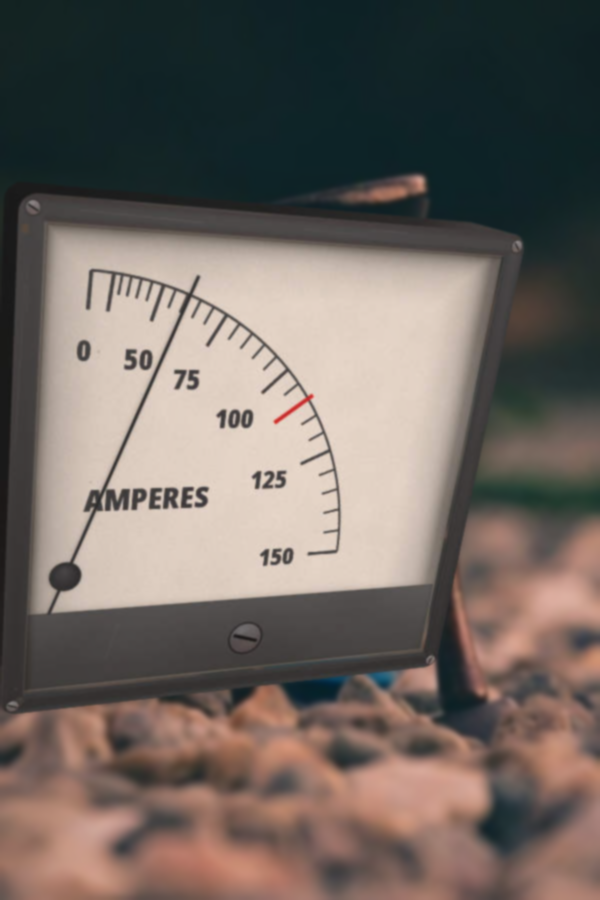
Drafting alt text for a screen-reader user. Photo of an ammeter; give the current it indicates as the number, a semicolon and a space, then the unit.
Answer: 60; A
